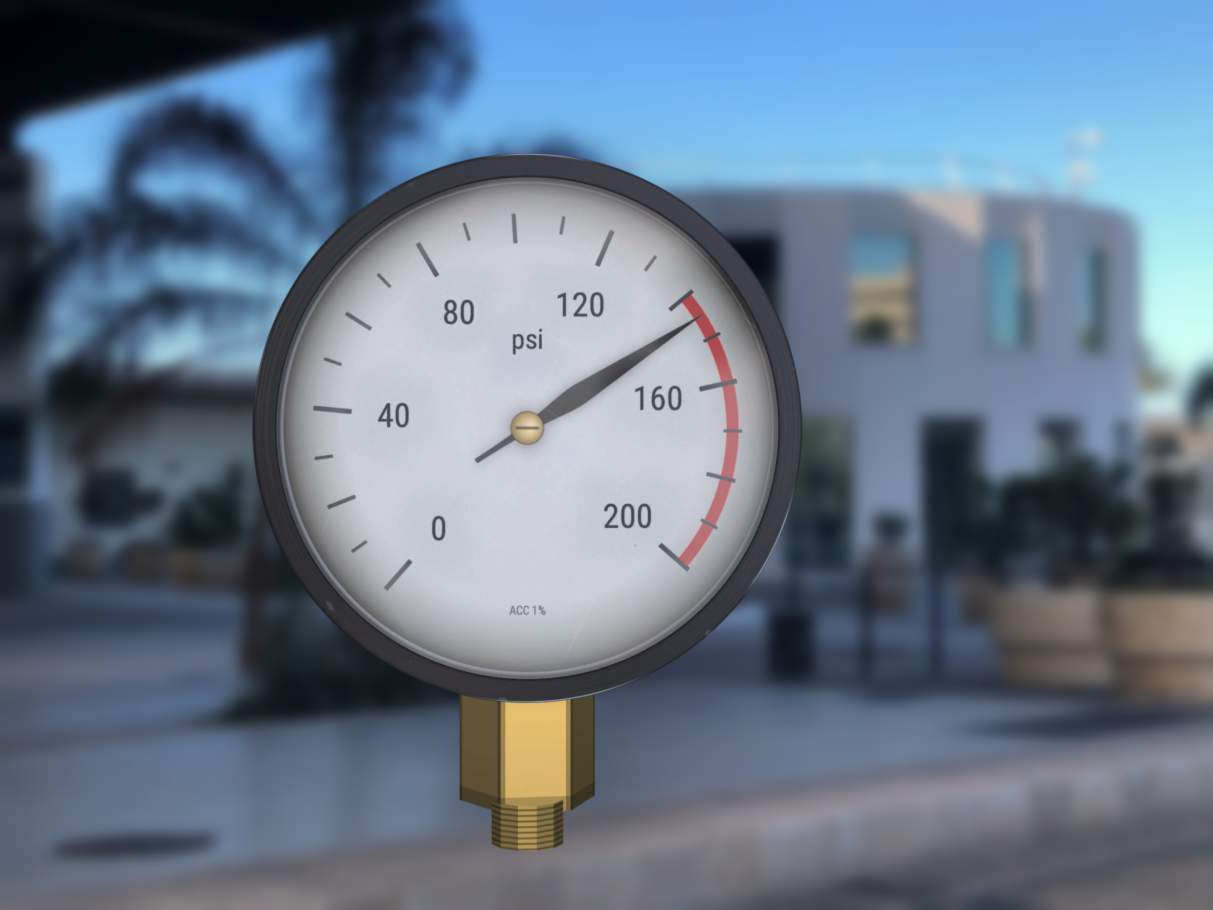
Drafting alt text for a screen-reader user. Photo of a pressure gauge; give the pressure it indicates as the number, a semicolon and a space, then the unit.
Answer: 145; psi
